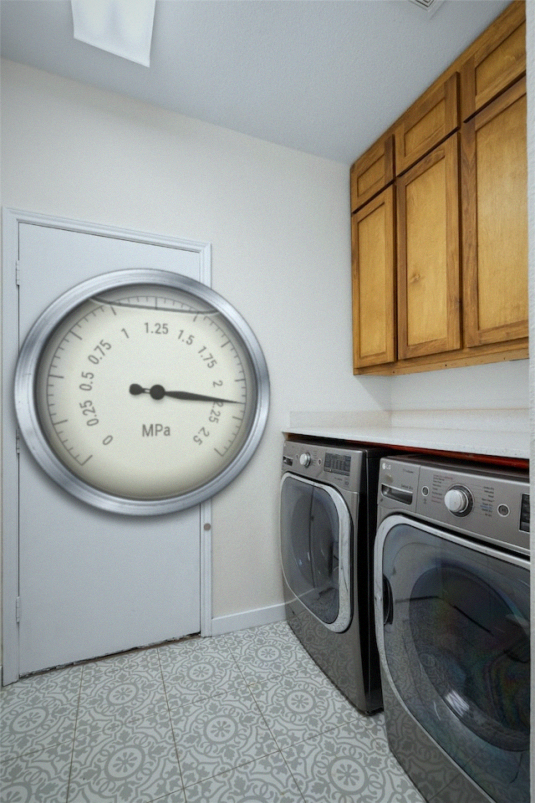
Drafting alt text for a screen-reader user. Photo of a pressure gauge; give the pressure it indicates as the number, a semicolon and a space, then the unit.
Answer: 2.15; MPa
